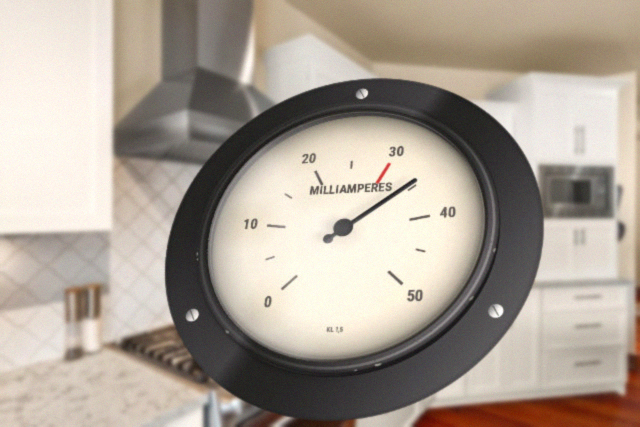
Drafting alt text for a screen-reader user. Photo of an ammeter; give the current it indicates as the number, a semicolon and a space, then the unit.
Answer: 35; mA
